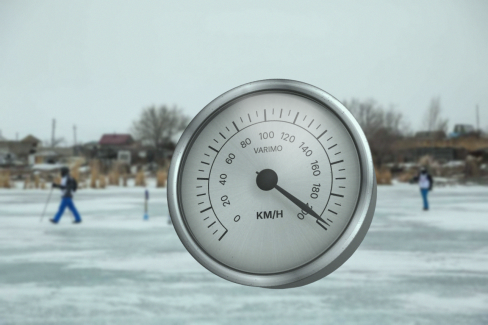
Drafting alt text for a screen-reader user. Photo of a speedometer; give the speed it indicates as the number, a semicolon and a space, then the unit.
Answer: 197.5; km/h
